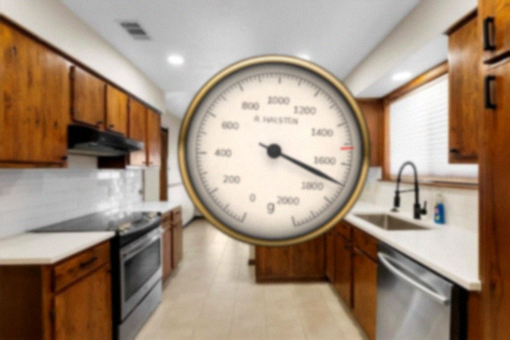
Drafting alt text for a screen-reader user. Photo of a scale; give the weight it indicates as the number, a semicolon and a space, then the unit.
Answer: 1700; g
